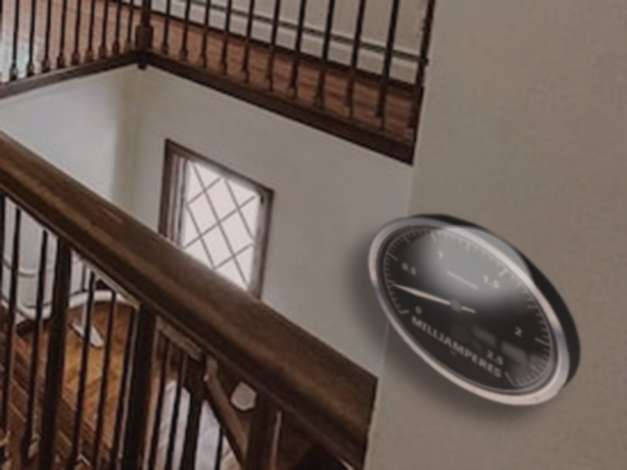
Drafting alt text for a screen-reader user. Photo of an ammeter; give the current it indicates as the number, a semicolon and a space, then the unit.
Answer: 0.25; mA
